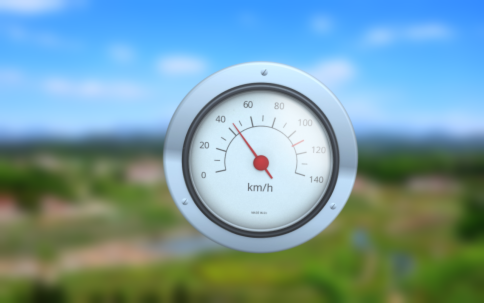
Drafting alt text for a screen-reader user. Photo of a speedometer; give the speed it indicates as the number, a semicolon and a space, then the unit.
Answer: 45; km/h
